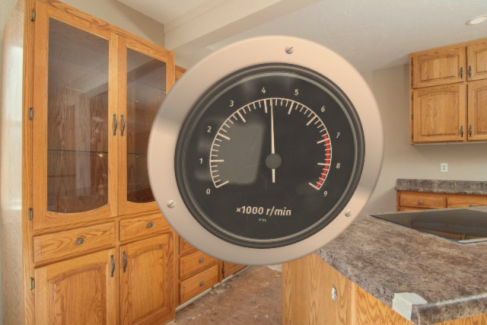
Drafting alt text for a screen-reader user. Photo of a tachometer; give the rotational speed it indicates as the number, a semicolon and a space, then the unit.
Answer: 4200; rpm
